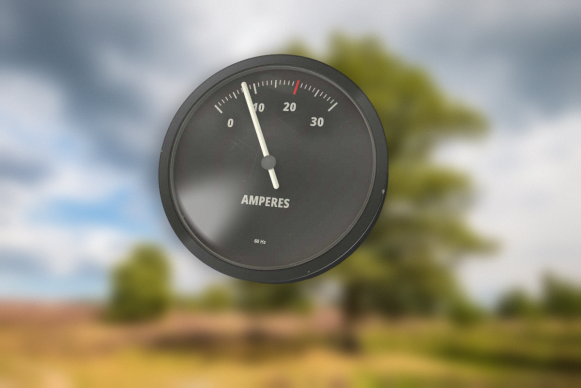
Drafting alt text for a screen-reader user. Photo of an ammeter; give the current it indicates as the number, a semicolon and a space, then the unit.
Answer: 8; A
